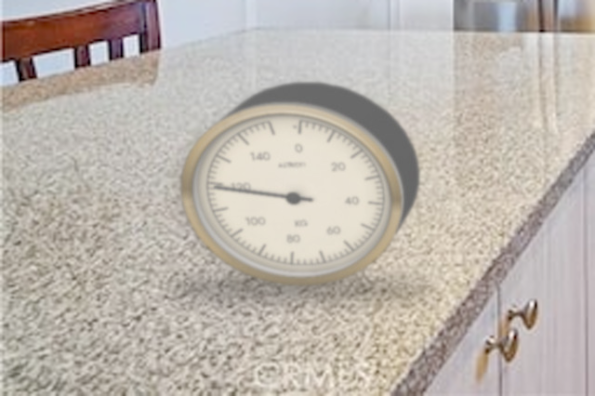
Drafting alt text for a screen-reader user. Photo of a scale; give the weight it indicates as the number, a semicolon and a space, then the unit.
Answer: 120; kg
